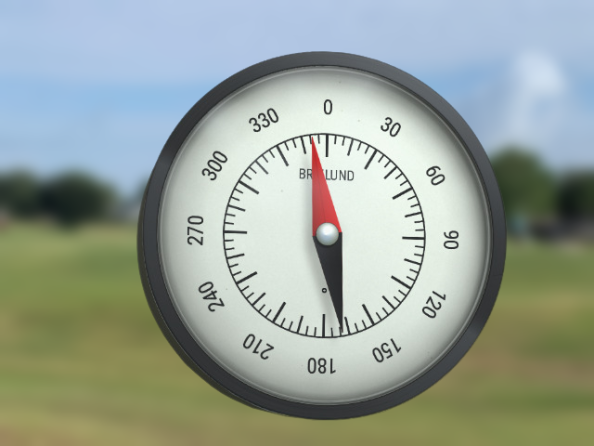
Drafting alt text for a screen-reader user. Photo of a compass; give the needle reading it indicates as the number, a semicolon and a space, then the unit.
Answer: 350; °
